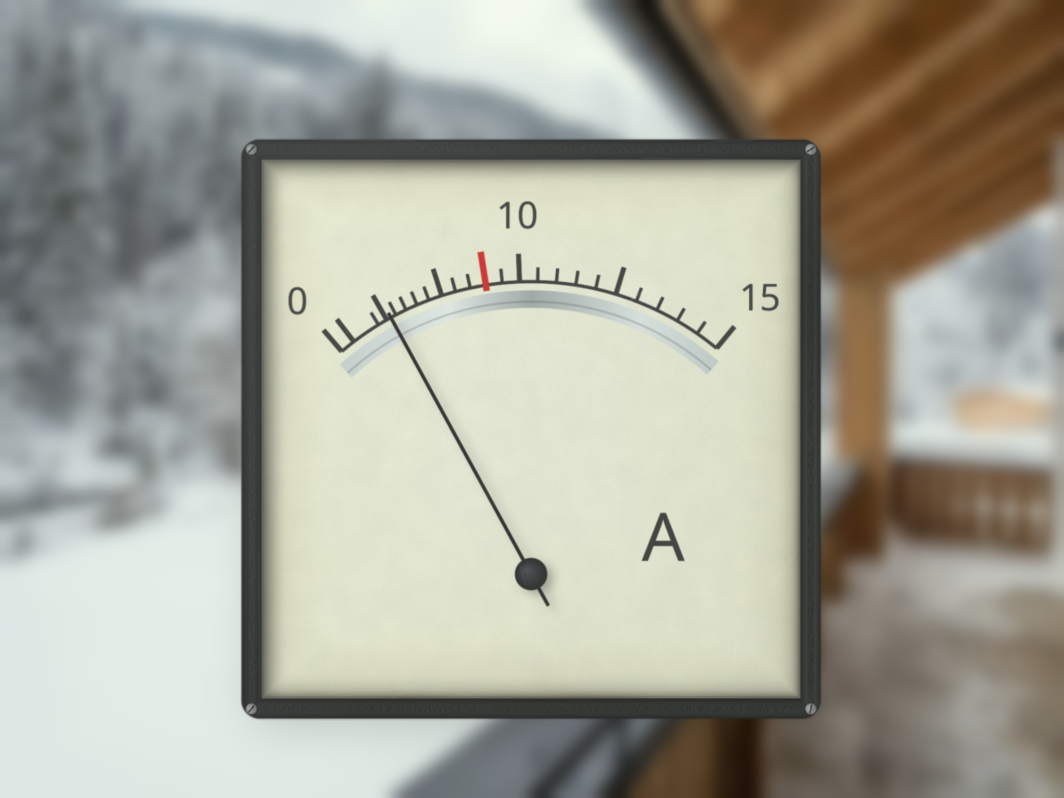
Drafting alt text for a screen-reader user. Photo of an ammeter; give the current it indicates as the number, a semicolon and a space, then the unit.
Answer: 5.25; A
